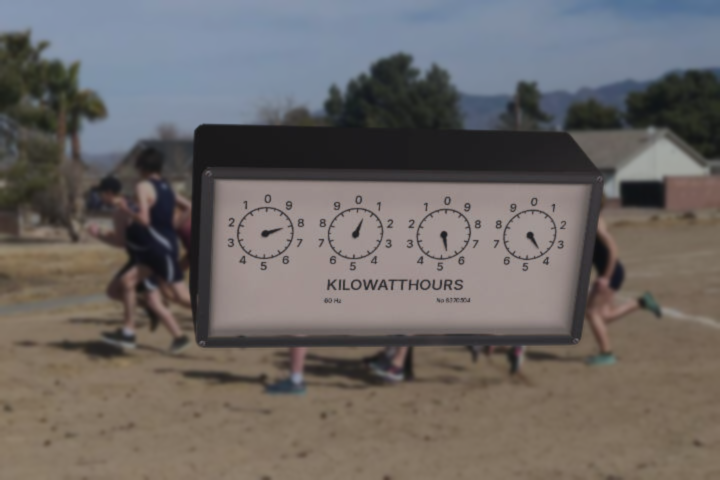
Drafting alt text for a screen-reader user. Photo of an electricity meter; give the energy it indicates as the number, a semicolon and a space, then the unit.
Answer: 8054; kWh
